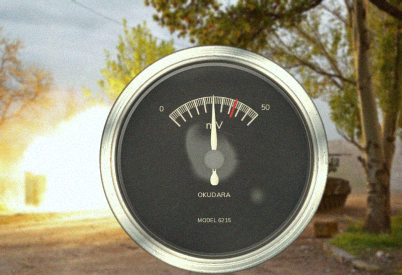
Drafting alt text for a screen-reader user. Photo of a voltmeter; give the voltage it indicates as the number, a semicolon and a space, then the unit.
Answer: 25; mV
